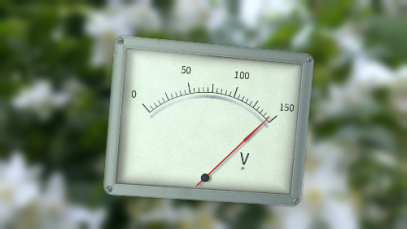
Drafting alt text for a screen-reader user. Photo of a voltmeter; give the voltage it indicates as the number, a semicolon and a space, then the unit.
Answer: 145; V
